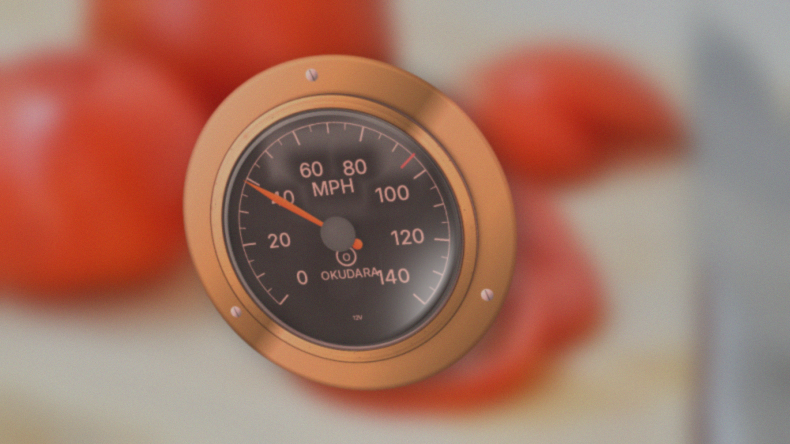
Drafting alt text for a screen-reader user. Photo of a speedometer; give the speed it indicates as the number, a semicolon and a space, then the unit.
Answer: 40; mph
